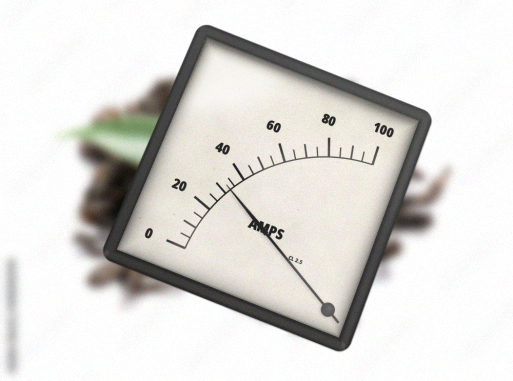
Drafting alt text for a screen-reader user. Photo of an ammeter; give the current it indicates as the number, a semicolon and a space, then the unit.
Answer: 32.5; A
